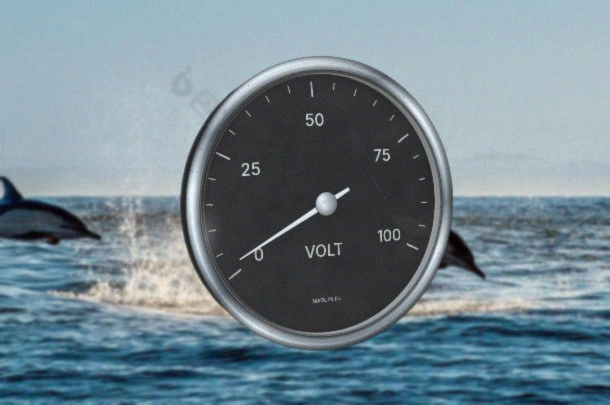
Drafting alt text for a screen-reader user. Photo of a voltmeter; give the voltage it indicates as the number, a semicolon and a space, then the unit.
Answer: 2.5; V
